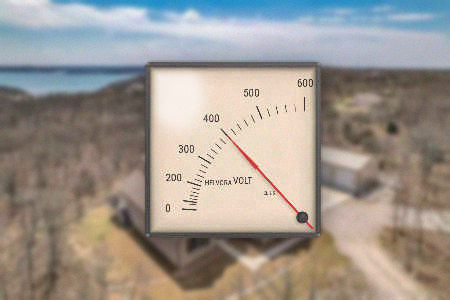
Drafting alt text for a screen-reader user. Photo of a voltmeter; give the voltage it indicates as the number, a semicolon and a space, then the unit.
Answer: 400; V
